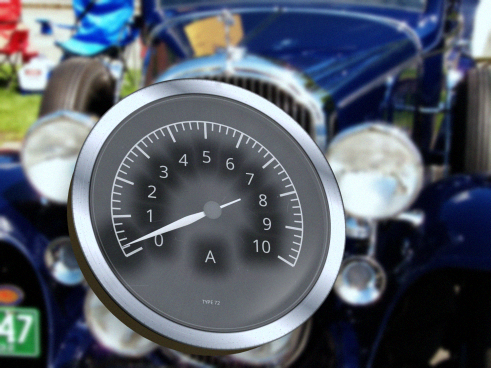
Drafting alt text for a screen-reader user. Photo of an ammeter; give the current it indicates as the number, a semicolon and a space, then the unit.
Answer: 0.2; A
